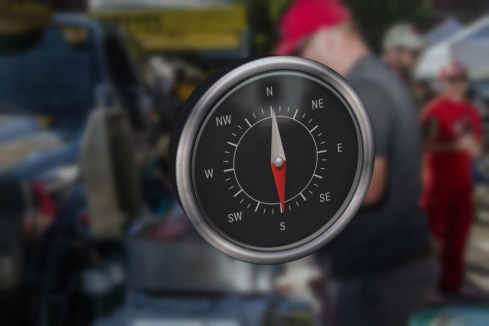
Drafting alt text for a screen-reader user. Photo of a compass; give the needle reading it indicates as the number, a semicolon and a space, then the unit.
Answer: 180; °
